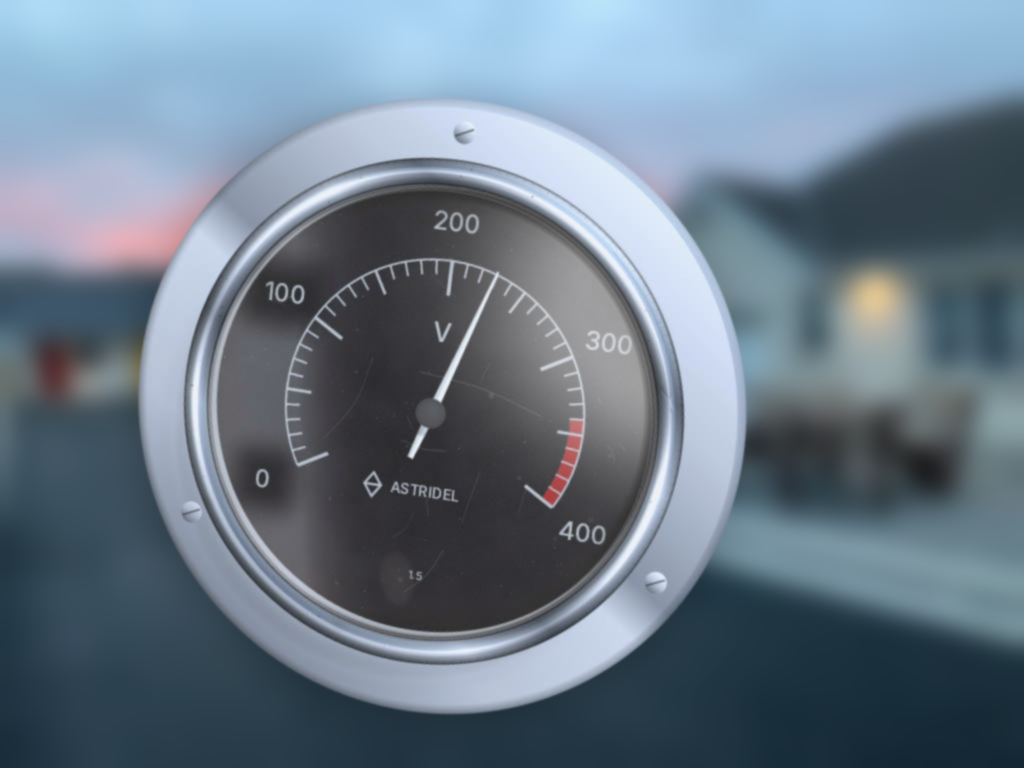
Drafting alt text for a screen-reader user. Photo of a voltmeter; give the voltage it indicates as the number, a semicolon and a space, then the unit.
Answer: 230; V
